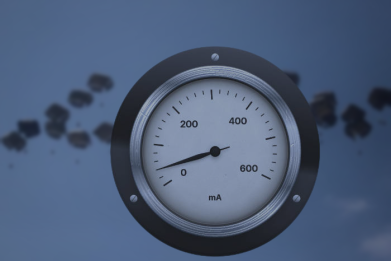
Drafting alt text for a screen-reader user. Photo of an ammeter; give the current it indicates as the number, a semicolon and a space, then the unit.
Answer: 40; mA
